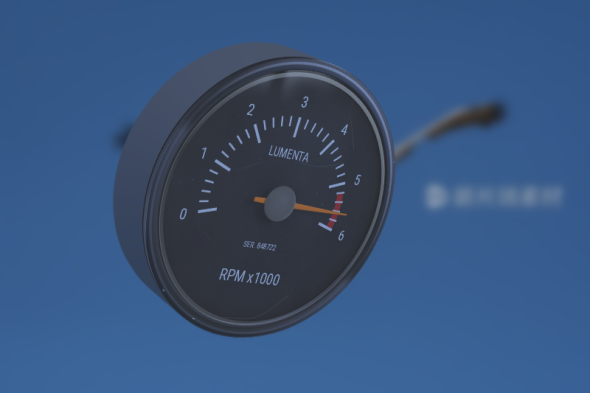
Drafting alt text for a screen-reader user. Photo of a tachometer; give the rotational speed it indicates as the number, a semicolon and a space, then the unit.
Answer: 5600; rpm
